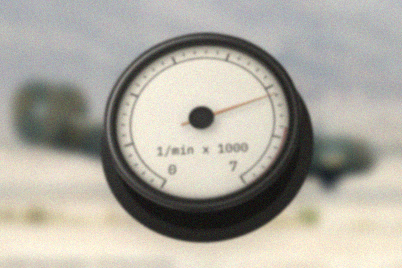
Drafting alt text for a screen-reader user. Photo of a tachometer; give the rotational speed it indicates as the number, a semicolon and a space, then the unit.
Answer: 5200; rpm
